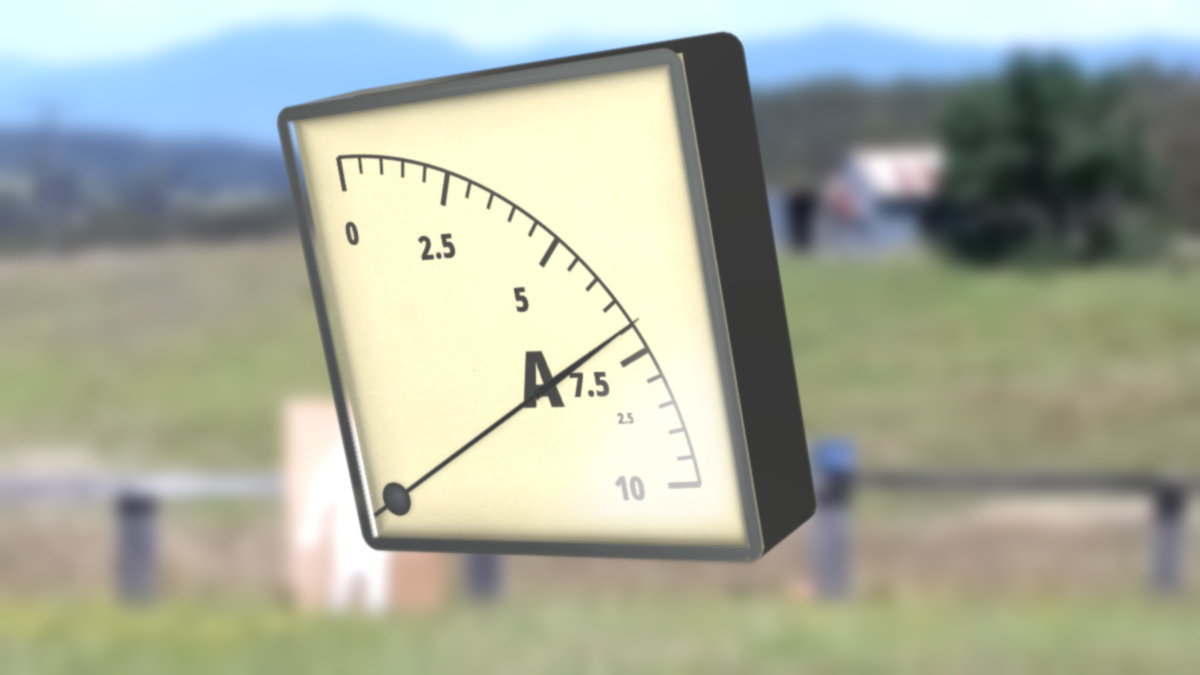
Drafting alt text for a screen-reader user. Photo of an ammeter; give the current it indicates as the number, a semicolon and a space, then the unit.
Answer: 7; A
